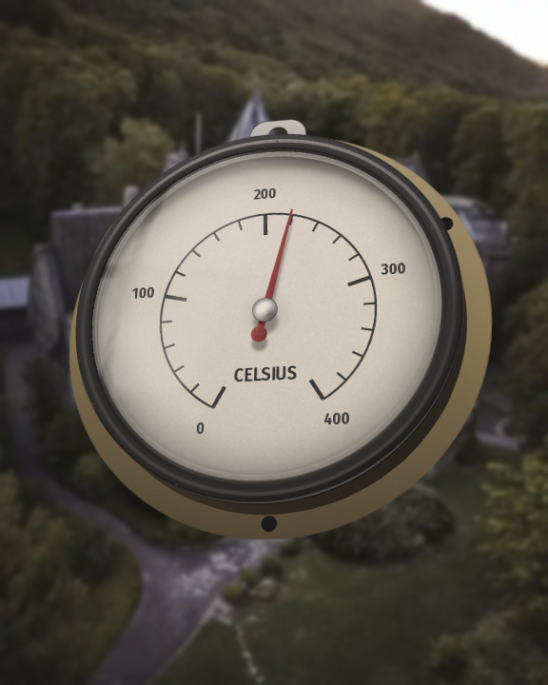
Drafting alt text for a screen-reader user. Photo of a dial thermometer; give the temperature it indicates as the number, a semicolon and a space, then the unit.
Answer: 220; °C
